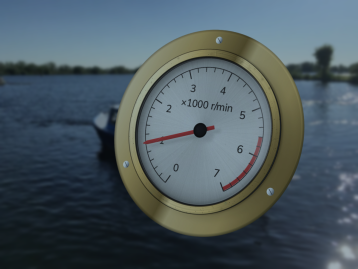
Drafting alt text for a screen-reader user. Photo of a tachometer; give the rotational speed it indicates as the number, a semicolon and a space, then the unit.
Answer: 1000; rpm
